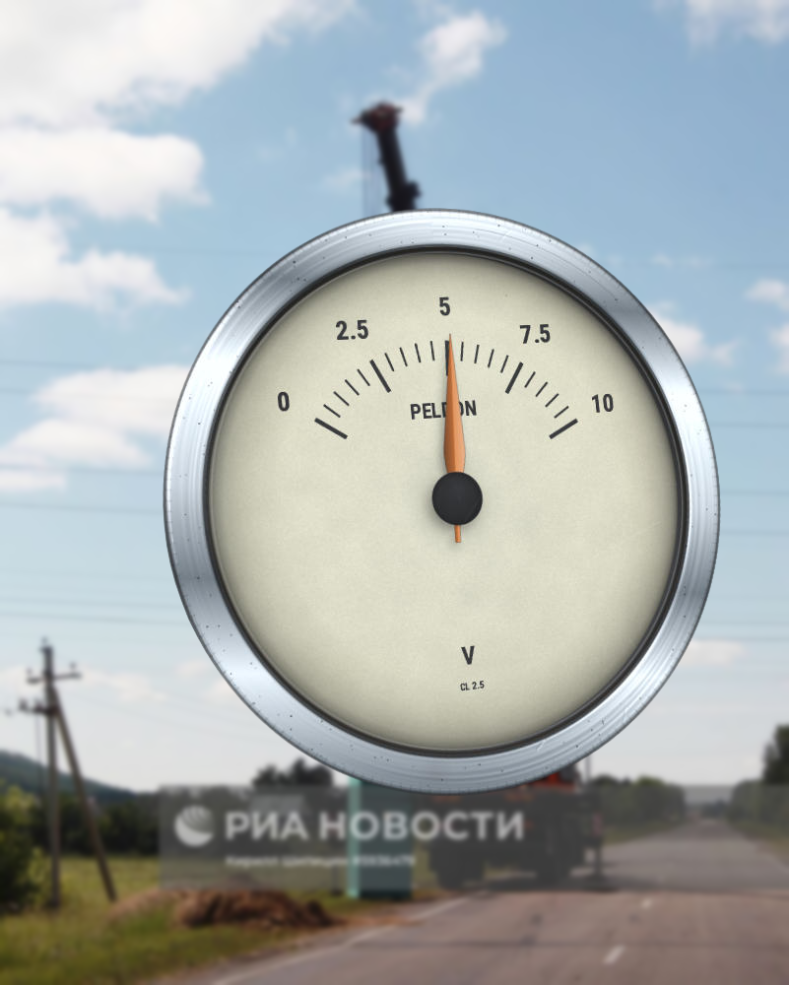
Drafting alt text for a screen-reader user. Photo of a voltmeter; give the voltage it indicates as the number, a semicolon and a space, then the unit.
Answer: 5; V
